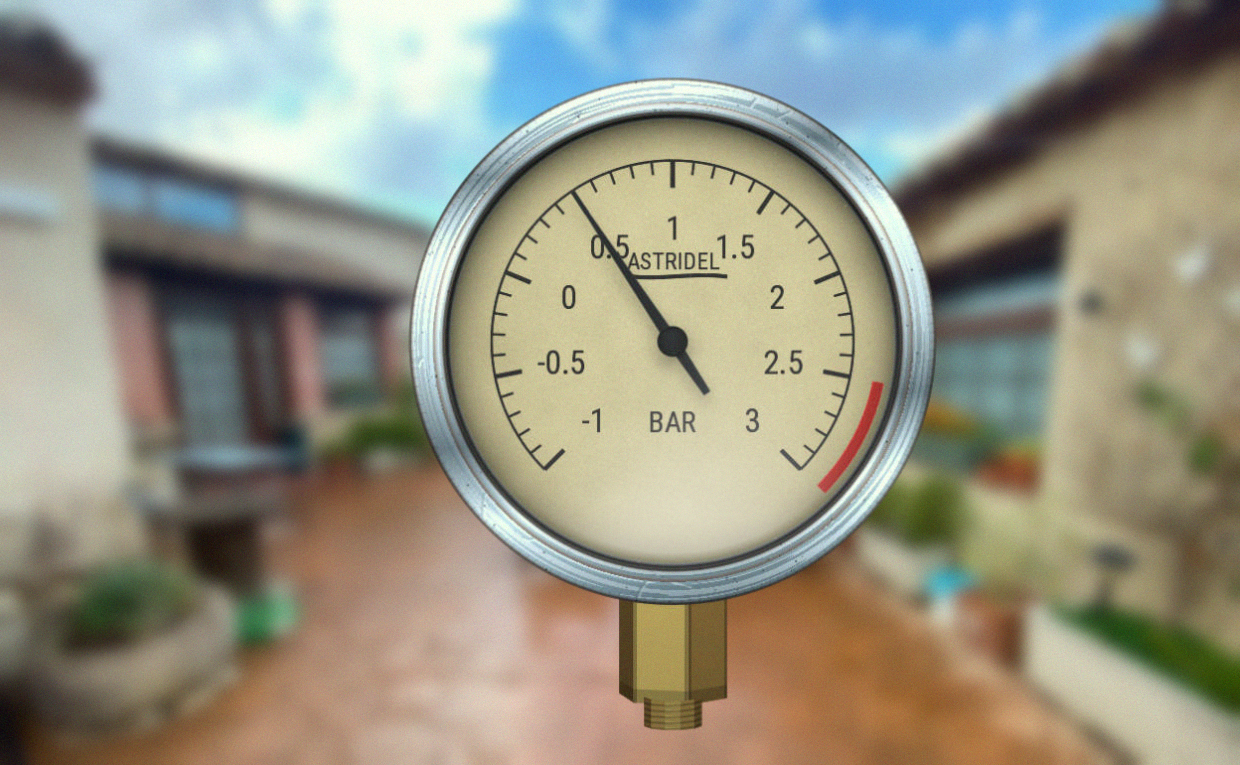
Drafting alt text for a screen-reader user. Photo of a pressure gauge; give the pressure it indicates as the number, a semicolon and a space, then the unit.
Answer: 0.5; bar
